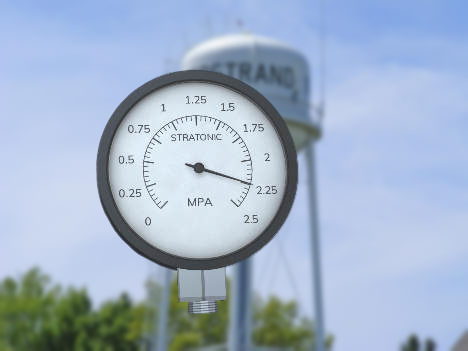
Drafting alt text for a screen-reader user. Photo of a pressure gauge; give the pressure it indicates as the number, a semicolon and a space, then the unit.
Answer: 2.25; MPa
